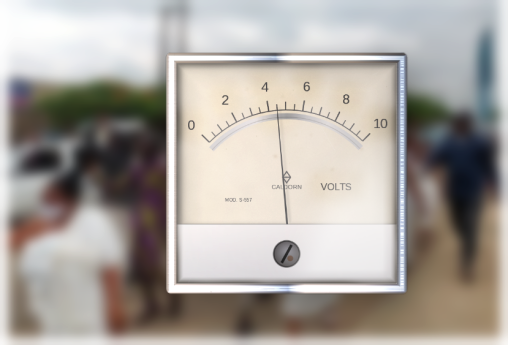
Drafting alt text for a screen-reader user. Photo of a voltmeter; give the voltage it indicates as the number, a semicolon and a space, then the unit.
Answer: 4.5; V
